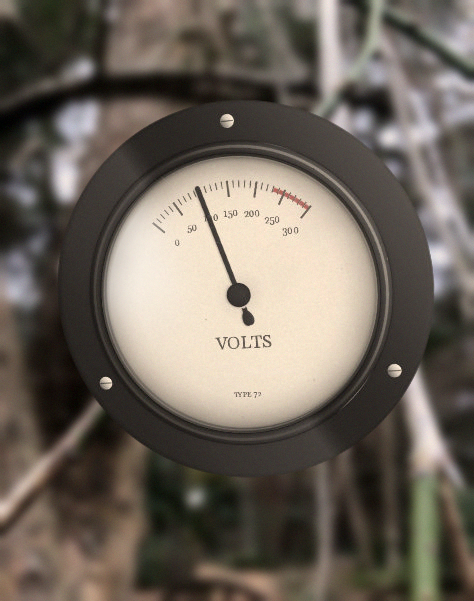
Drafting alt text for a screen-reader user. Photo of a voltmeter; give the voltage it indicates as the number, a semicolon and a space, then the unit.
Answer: 100; V
